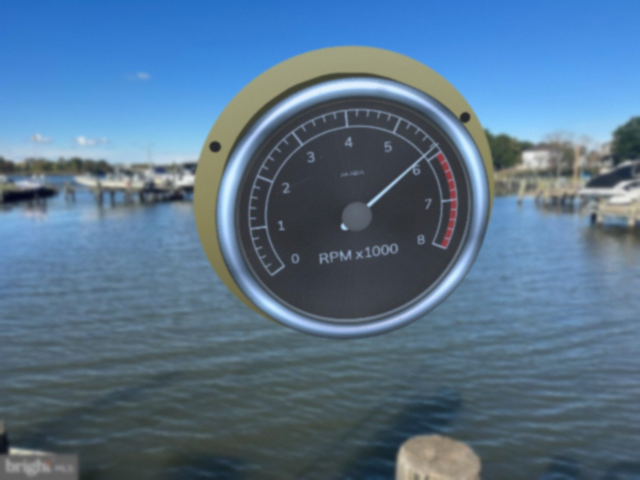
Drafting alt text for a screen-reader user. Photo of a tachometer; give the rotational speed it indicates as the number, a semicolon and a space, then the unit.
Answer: 5800; rpm
